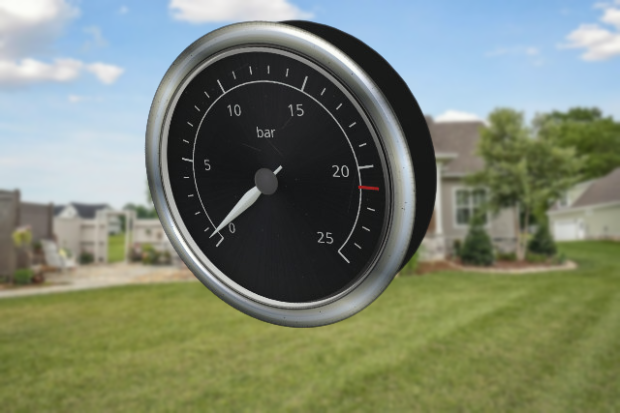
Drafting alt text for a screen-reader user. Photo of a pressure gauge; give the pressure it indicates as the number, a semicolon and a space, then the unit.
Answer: 0.5; bar
